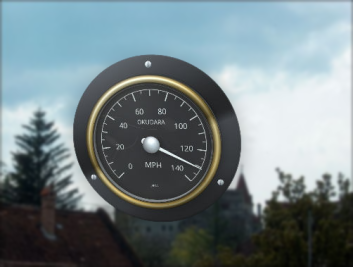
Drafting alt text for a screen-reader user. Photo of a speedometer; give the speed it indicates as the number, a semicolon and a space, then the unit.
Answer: 130; mph
